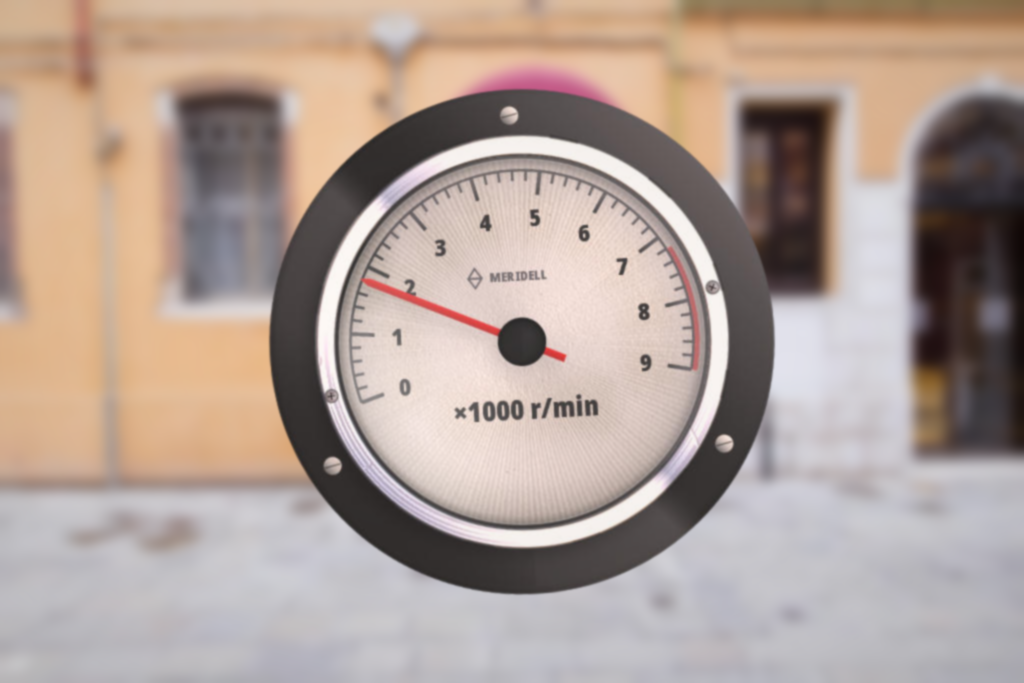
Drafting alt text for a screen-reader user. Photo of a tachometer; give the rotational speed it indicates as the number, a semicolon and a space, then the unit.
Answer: 1800; rpm
